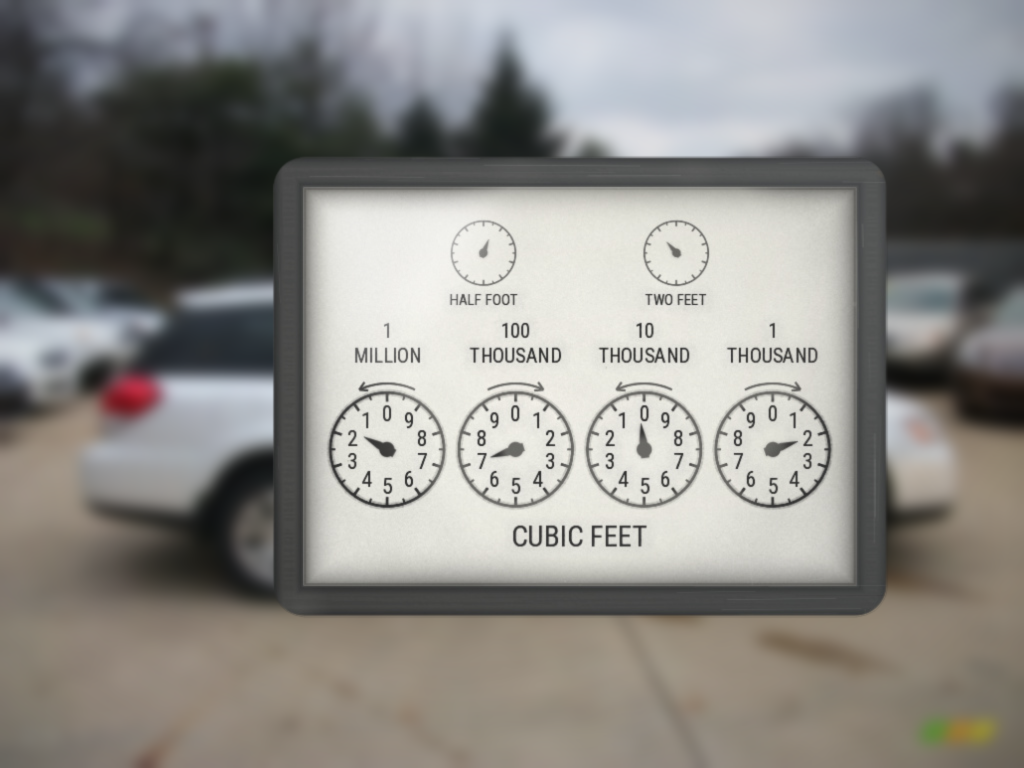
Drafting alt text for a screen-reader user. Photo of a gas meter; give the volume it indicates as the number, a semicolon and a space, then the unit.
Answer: 170200; ft³
